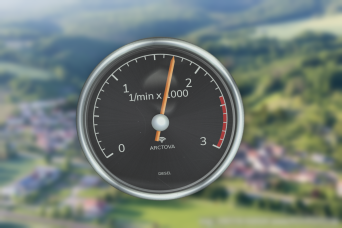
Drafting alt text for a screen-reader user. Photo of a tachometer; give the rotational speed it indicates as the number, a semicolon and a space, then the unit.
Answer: 1700; rpm
